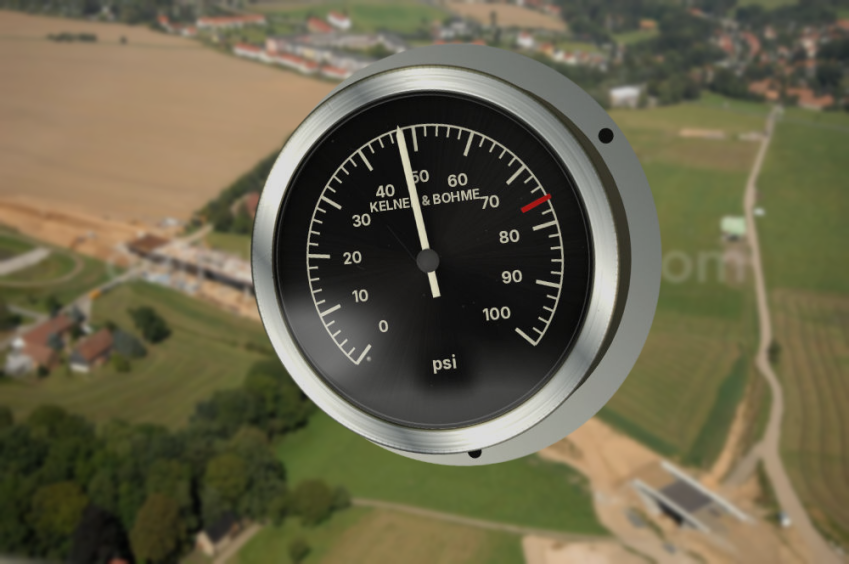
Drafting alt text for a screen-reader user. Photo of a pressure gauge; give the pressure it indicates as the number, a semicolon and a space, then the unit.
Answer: 48; psi
